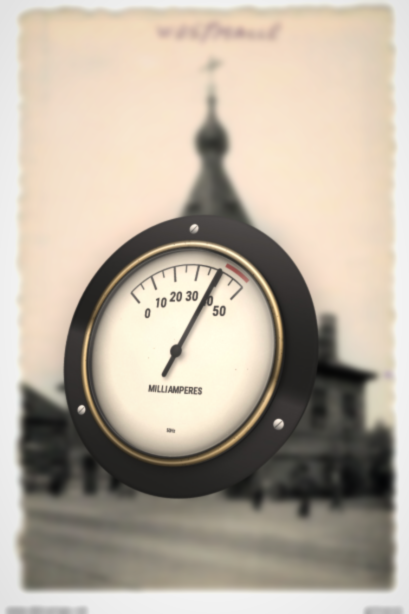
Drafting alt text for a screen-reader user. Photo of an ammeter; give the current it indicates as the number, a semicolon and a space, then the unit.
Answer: 40; mA
